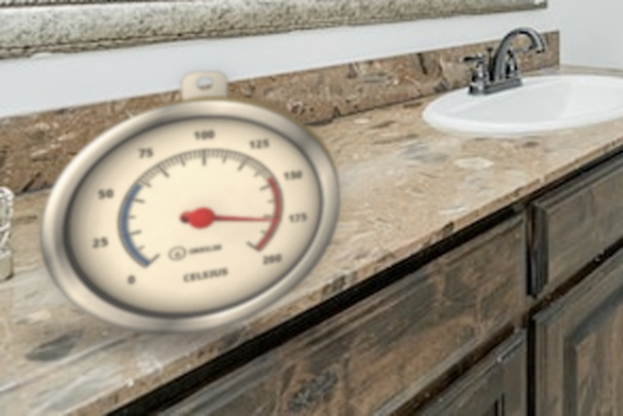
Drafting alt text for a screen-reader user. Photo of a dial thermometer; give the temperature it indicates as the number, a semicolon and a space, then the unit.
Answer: 175; °C
